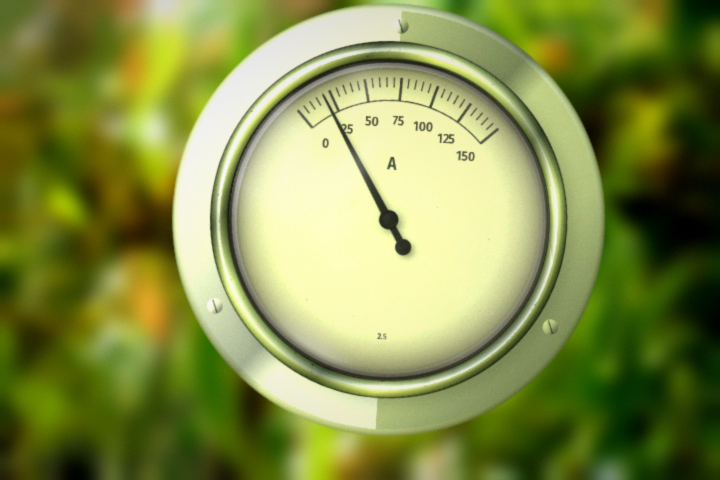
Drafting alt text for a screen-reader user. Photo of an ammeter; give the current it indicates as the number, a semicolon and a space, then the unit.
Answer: 20; A
